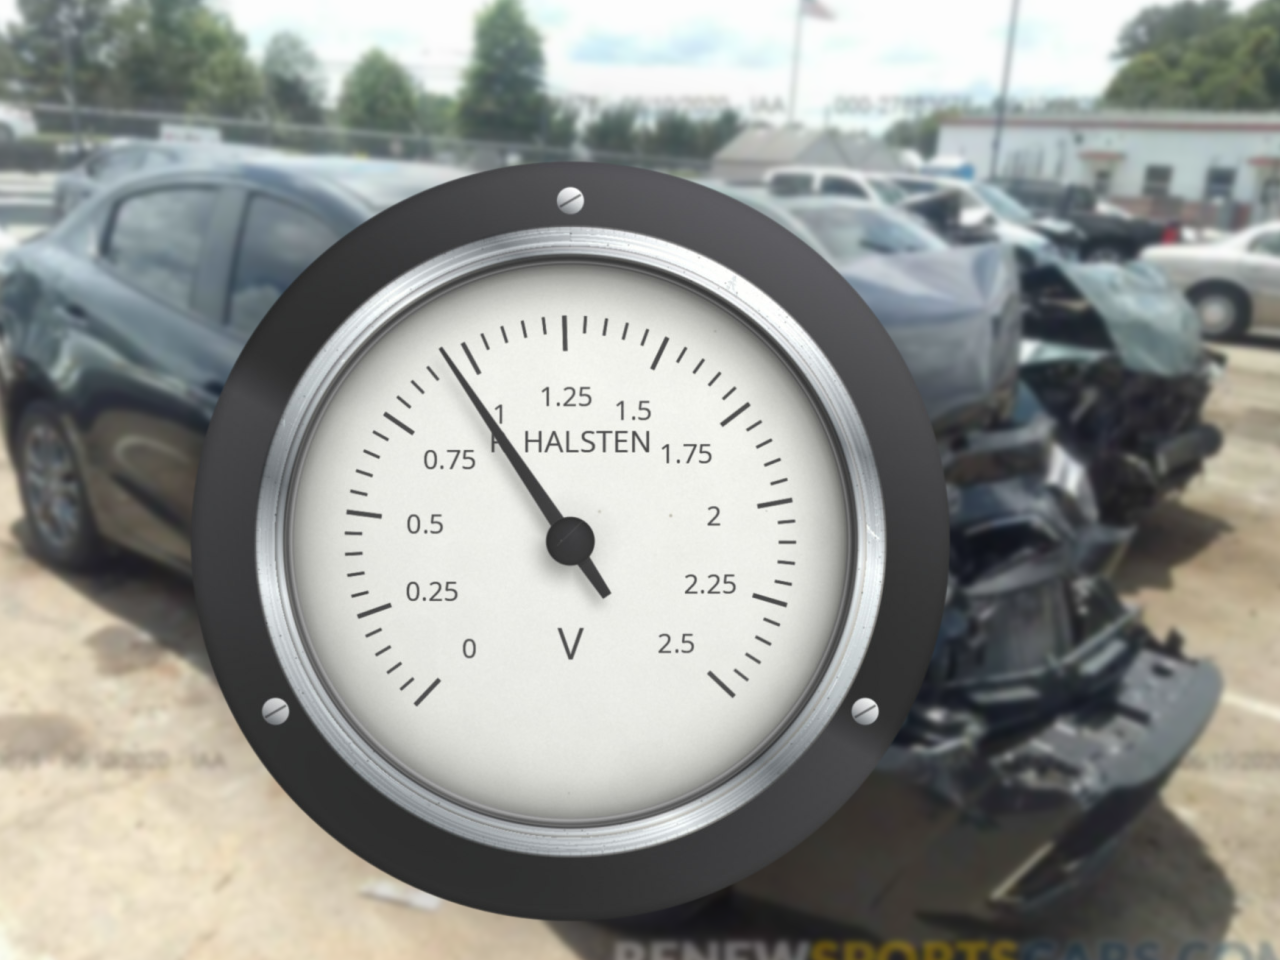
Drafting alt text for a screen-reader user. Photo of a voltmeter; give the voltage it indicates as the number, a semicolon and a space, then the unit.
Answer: 0.95; V
